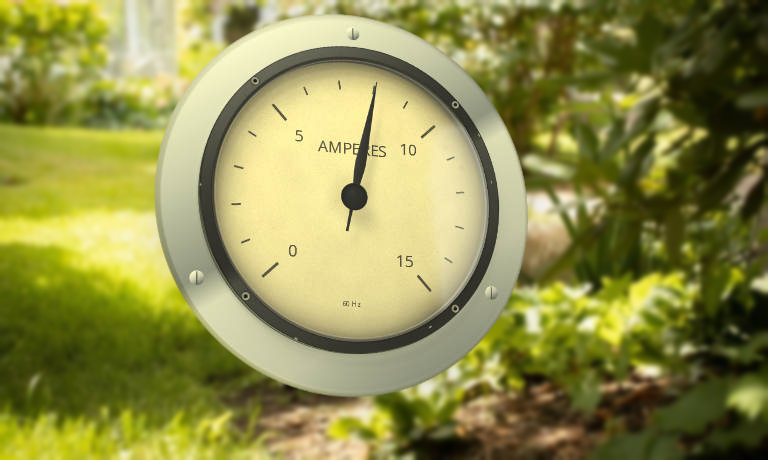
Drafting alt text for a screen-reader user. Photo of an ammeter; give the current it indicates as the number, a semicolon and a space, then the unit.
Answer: 8; A
